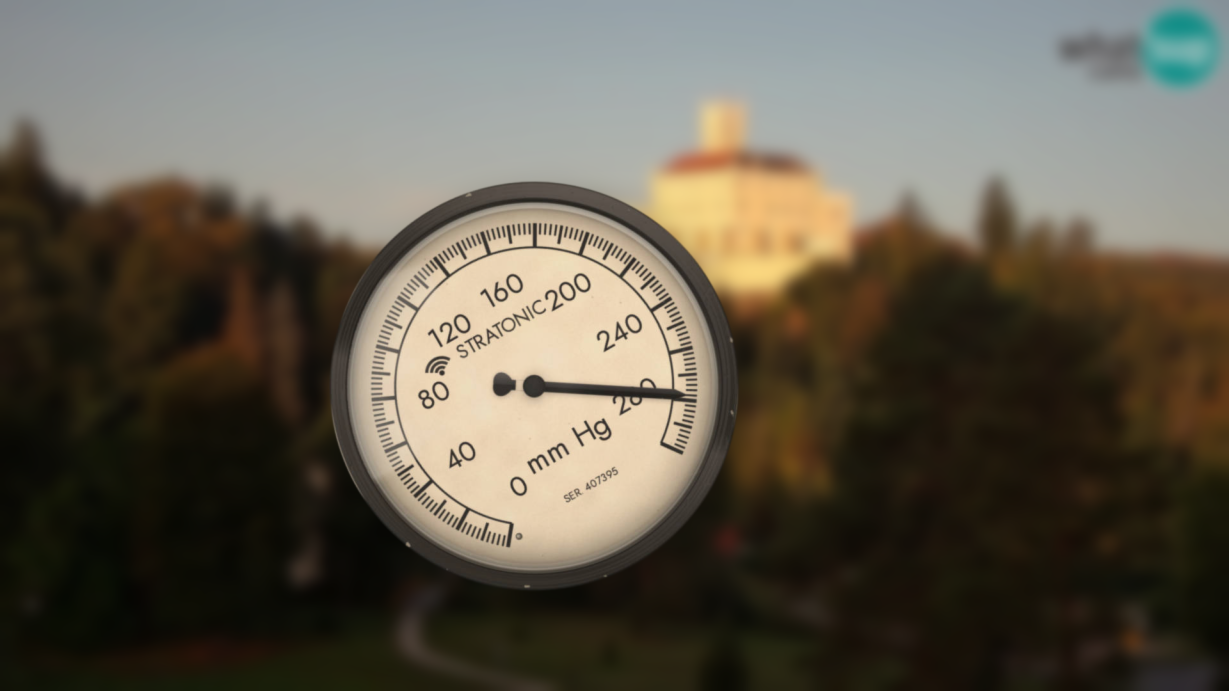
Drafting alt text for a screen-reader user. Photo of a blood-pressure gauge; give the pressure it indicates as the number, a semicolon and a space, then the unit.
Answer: 278; mmHg
